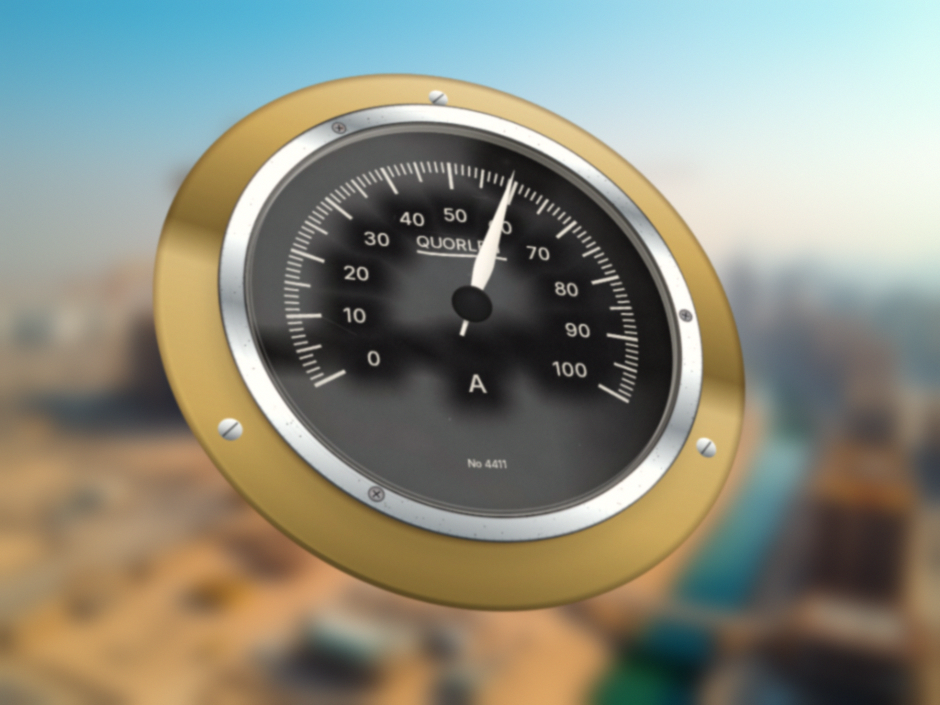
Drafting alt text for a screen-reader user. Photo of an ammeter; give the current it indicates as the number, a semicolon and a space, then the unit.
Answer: 59; A
